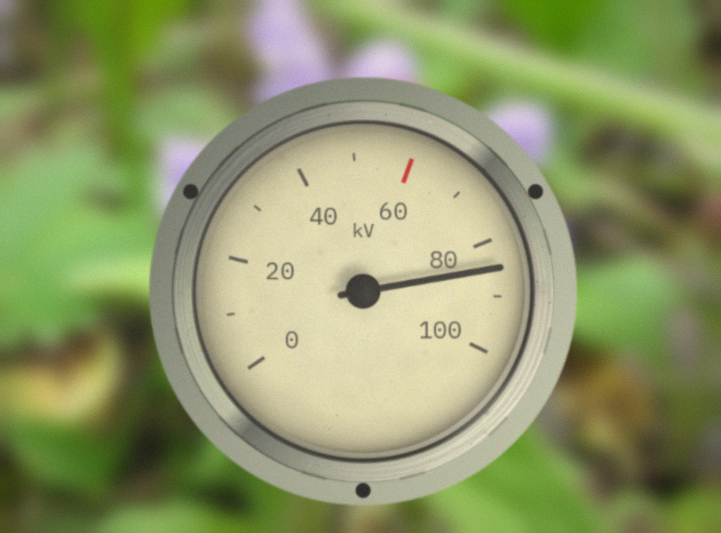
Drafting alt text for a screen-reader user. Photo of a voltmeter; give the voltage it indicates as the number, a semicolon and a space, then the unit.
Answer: 85; kV
